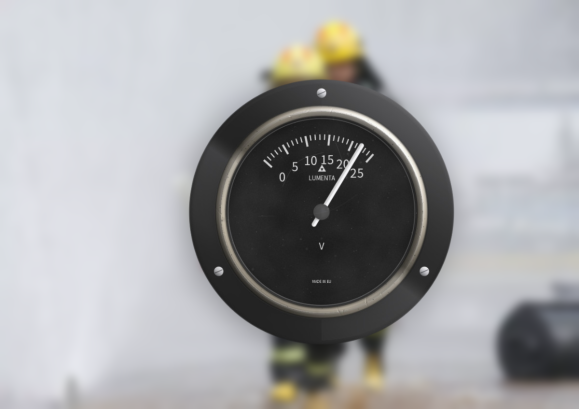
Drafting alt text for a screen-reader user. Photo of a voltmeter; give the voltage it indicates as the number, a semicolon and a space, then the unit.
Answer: 22; V
